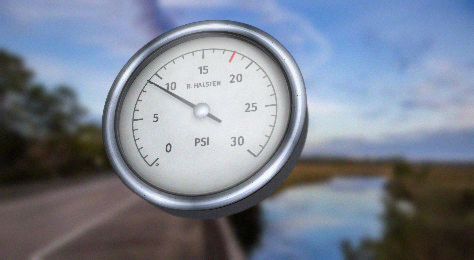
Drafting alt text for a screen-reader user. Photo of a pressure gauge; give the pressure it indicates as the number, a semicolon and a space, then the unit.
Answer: 9; psi
